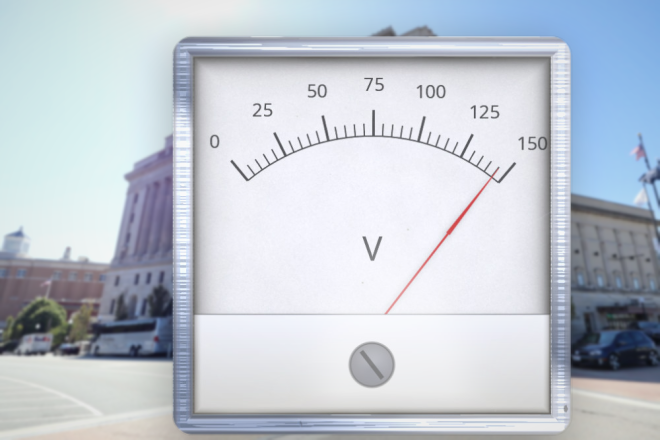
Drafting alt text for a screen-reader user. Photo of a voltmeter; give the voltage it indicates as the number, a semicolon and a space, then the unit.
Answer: 145; V
